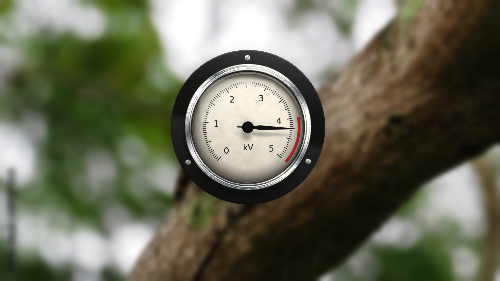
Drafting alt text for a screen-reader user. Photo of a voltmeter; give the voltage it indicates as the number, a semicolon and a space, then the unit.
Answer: 4.25; kV
